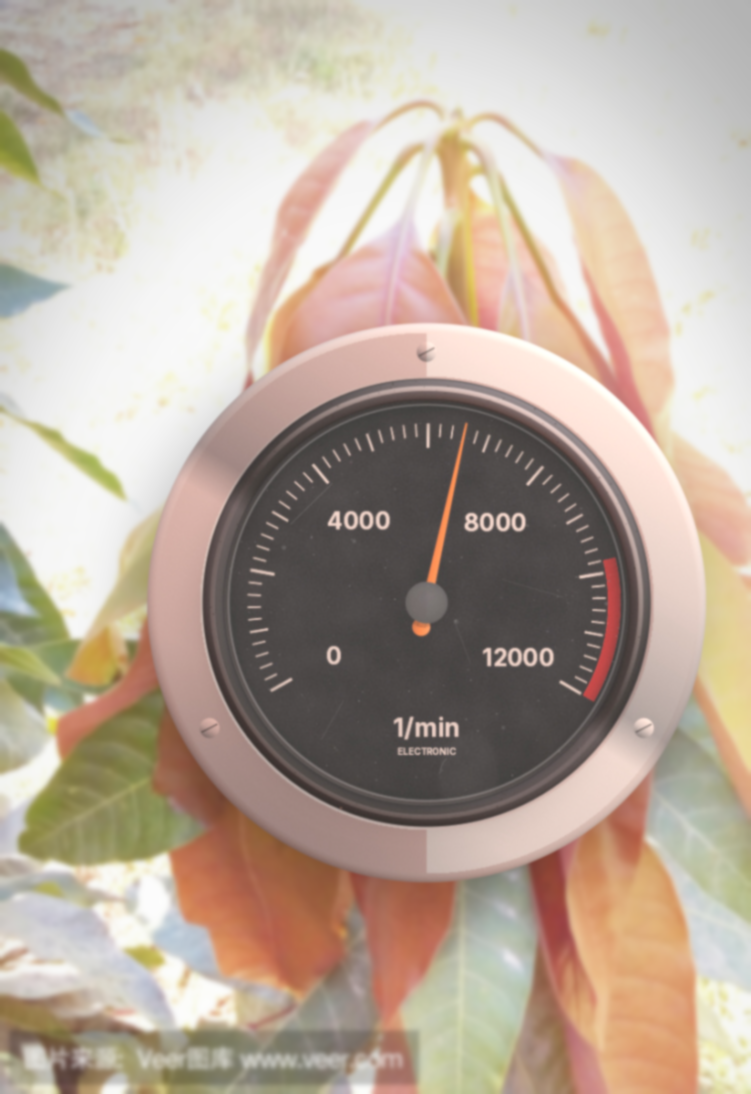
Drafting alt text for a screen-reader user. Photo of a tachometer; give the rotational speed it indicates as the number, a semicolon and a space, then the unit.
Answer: 6600; rpm
